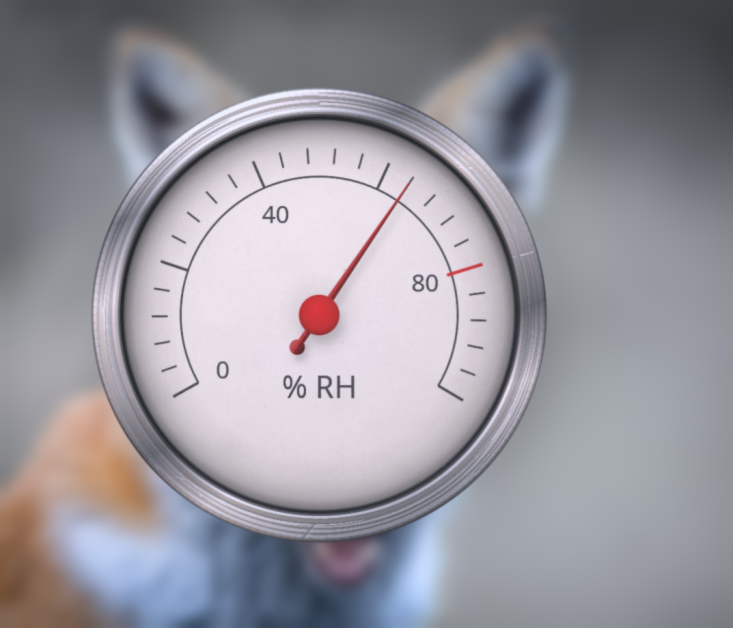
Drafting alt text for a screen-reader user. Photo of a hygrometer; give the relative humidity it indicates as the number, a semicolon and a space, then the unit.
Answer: 64; %
